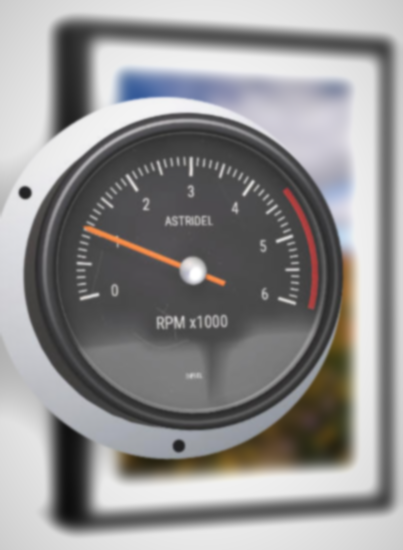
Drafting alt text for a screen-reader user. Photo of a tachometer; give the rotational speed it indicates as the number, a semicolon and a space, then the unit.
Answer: 1000; rpm
